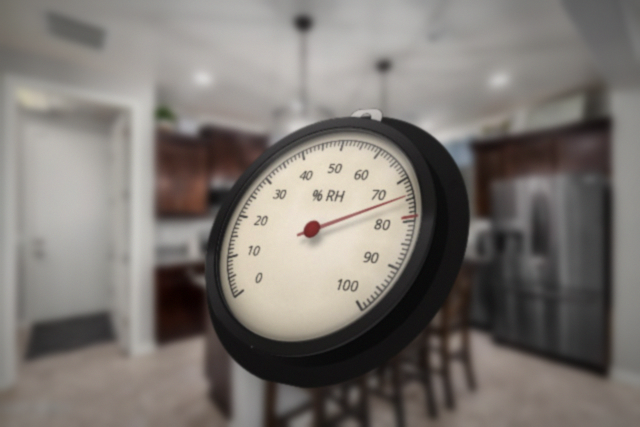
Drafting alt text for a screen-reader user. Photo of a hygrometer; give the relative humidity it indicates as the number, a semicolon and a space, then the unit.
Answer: 75; %
